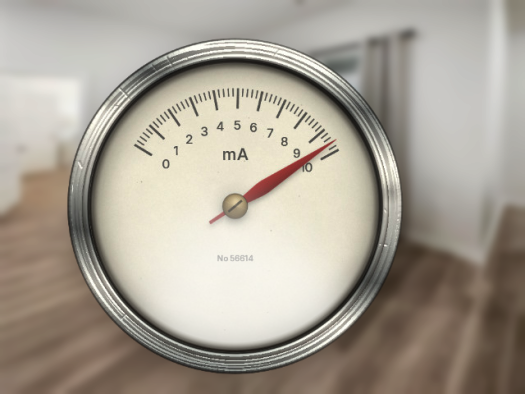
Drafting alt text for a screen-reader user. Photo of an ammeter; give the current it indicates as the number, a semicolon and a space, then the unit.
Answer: 9.6; mA
